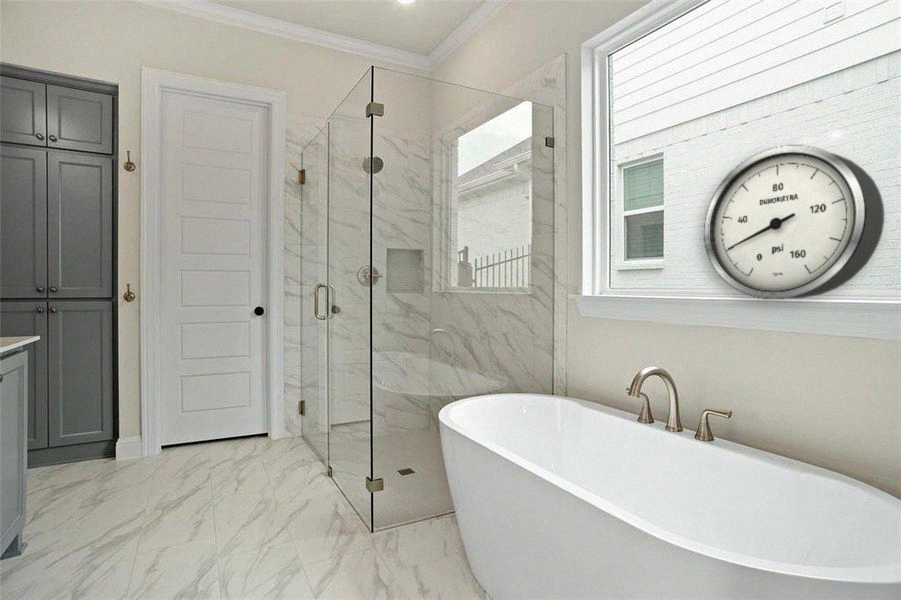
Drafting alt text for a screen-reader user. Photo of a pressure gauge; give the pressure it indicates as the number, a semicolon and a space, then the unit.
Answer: 20; psi
